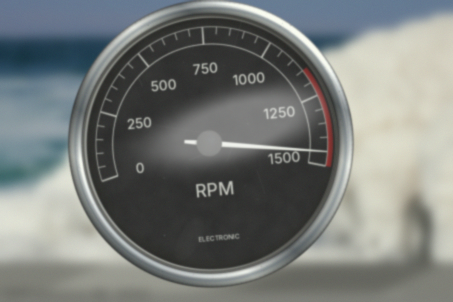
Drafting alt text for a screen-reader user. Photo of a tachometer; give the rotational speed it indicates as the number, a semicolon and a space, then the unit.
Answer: 1450; rpm
